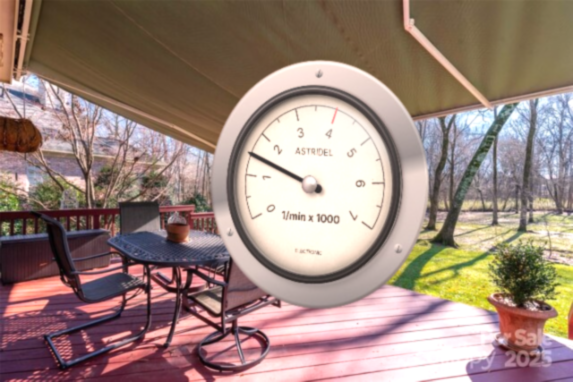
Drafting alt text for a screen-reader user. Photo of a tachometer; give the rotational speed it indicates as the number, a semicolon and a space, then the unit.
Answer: 1500; rpm
